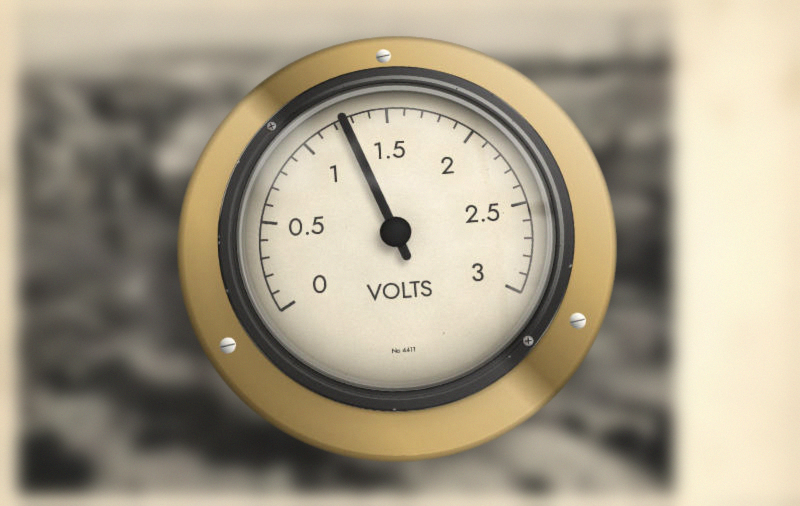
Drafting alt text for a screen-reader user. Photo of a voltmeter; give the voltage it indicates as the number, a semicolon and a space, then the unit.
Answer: 1.25; V
